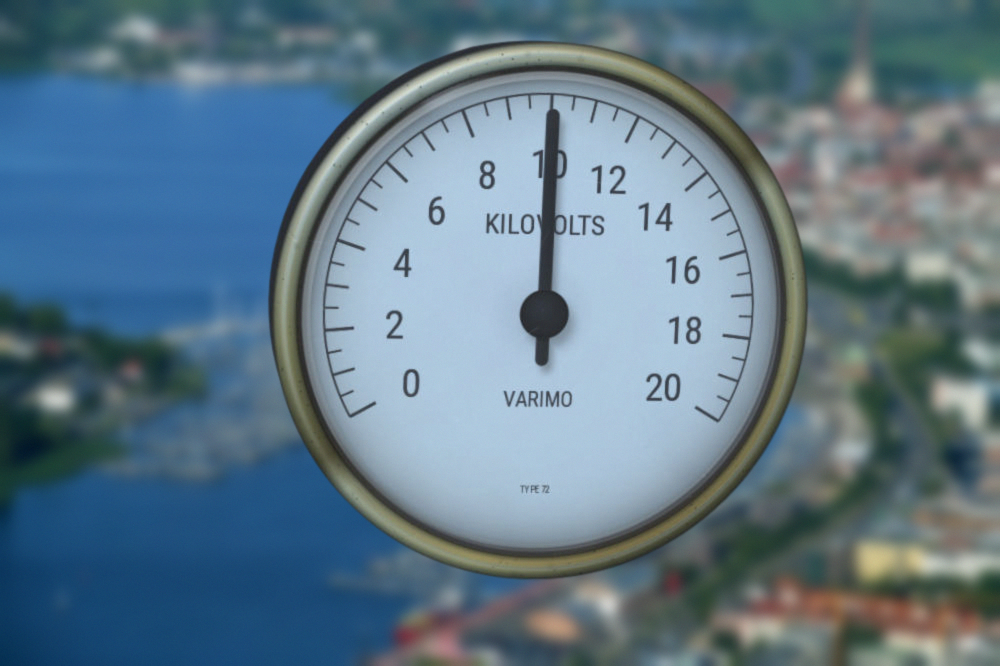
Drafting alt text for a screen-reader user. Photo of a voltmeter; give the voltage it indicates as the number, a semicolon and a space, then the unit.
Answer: 10; kV
